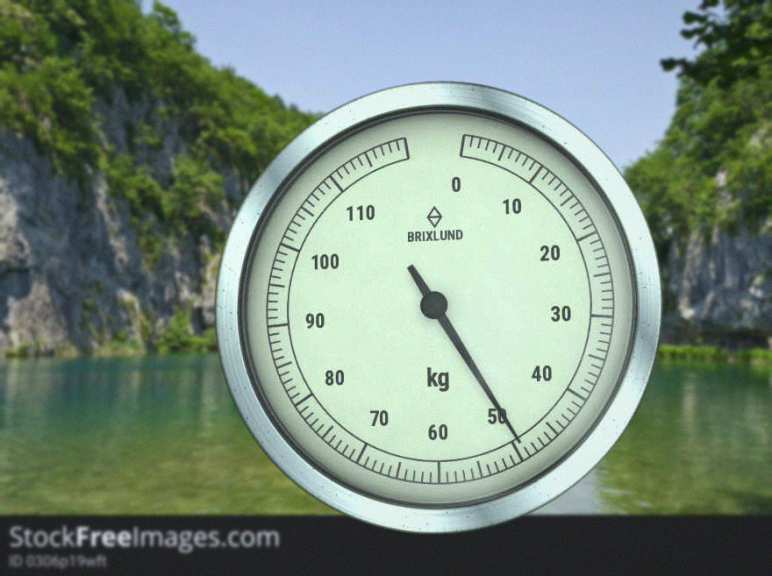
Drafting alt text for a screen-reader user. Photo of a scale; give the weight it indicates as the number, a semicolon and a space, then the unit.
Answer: 49; kg
